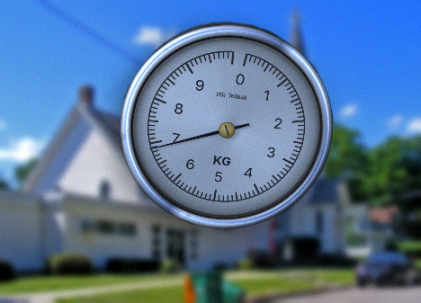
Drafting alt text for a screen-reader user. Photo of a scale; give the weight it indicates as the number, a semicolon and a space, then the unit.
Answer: 6.9; kg
